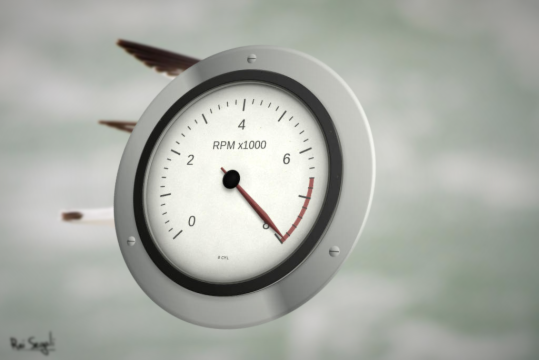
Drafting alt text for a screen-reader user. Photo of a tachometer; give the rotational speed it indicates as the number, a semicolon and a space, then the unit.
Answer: 7900; rpm
